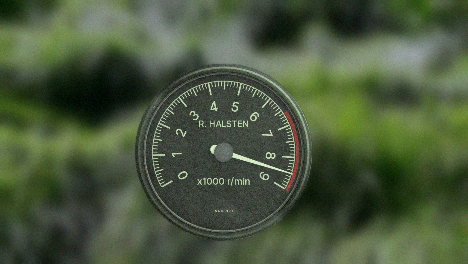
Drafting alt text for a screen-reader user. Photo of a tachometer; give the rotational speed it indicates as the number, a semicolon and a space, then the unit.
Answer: 8500; rpm
